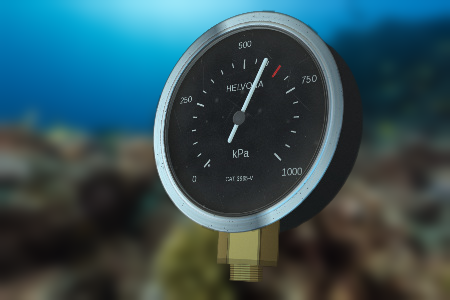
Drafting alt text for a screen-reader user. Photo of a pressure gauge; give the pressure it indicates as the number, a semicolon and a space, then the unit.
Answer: 600; kPa
